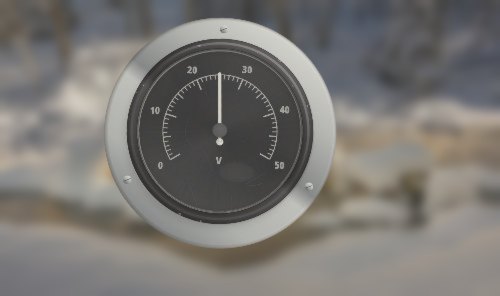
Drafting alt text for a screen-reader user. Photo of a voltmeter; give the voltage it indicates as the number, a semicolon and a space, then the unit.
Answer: 25; V
